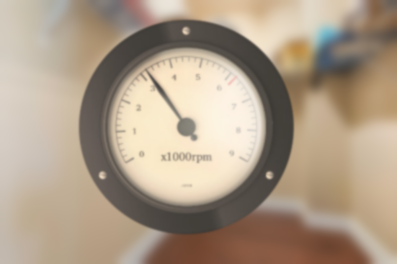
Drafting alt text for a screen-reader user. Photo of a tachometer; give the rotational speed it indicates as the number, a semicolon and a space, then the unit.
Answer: 3200; rpm
